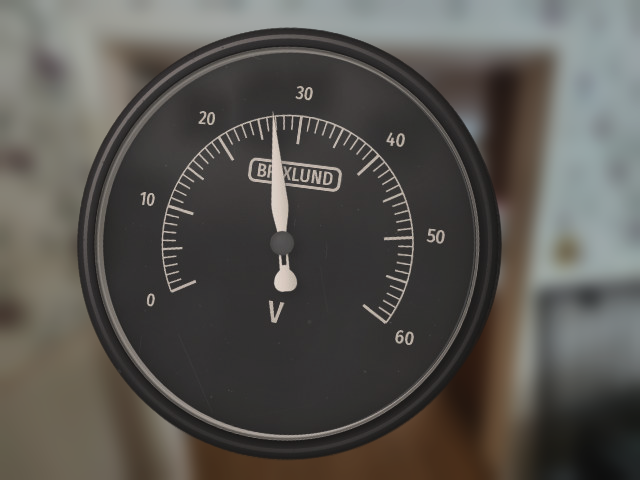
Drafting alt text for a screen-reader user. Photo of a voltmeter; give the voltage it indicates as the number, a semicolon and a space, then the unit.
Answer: 27; V
